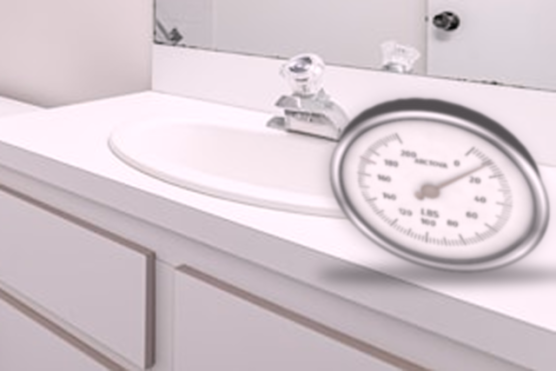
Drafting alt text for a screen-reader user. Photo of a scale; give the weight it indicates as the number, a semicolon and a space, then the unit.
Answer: 10; lb
